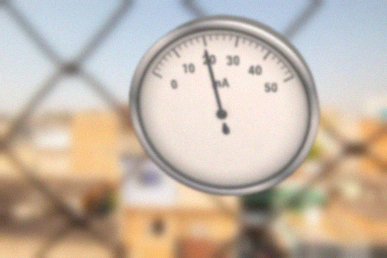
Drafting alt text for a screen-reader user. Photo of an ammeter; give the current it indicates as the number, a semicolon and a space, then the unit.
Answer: 20; mA
